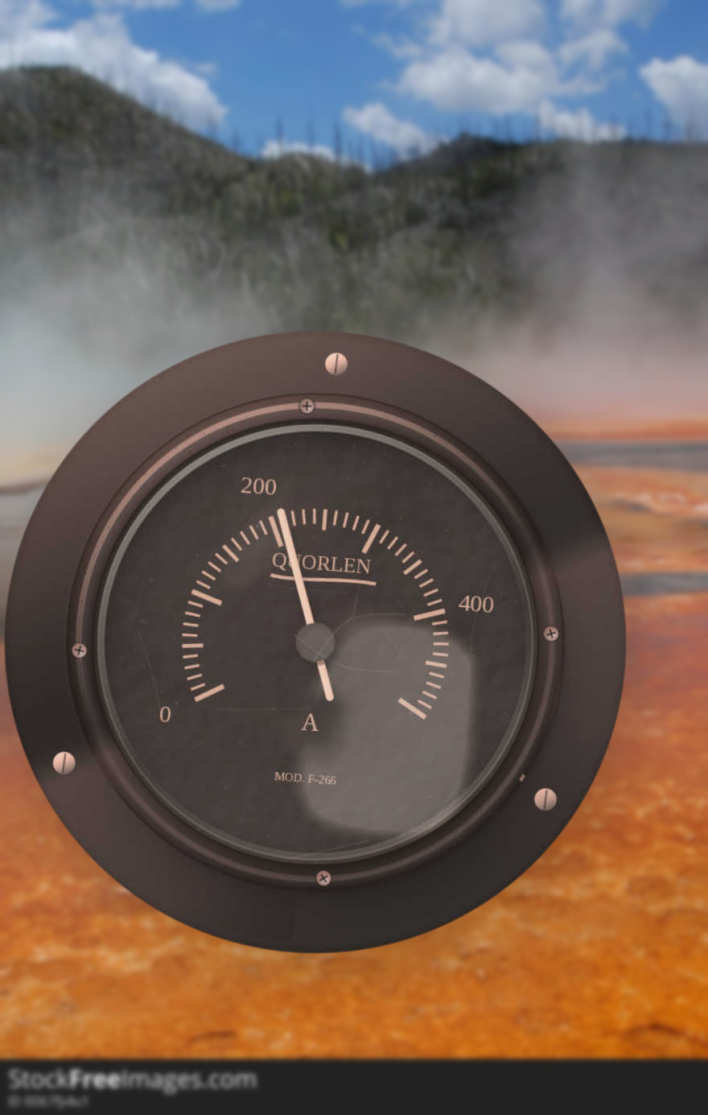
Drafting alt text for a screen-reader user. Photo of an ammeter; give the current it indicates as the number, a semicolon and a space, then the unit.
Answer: 210; A
